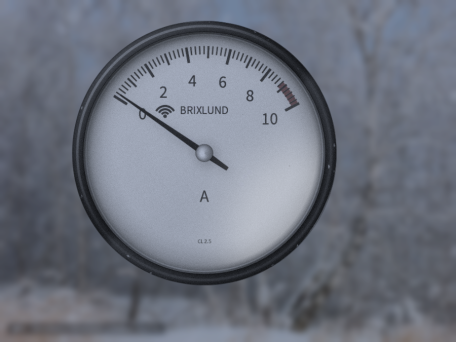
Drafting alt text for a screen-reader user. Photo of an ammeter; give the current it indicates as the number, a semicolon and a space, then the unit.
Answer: 0.2; A
